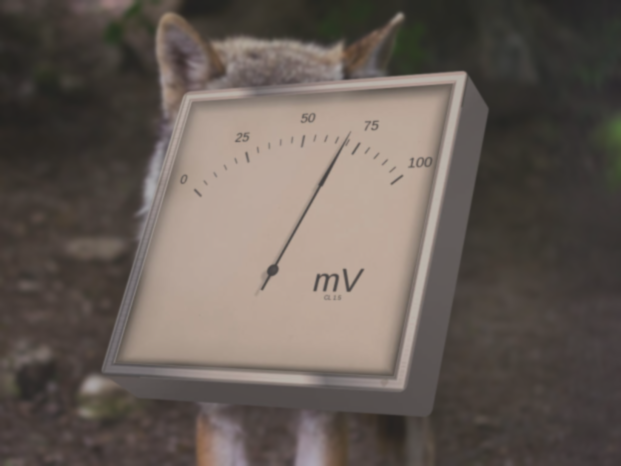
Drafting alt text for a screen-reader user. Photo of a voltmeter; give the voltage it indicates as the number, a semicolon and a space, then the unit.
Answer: 70; mV
